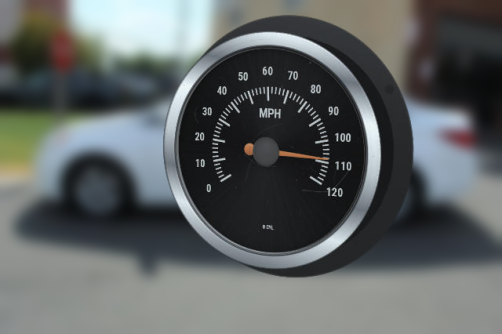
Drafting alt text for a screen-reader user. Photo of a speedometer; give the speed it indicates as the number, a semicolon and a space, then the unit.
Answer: 108; mph
